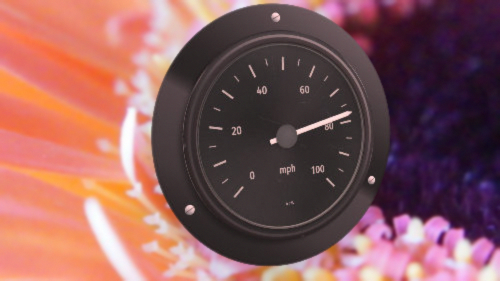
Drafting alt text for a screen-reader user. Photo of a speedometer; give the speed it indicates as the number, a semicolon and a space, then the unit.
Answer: 77.5; mph
